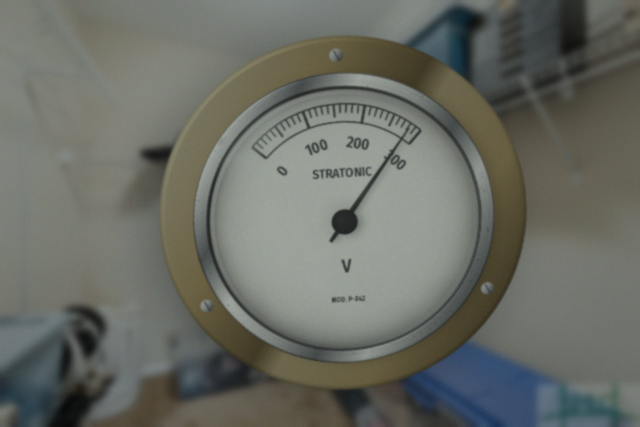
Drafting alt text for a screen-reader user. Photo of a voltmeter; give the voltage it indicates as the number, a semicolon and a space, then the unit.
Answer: 280; V
